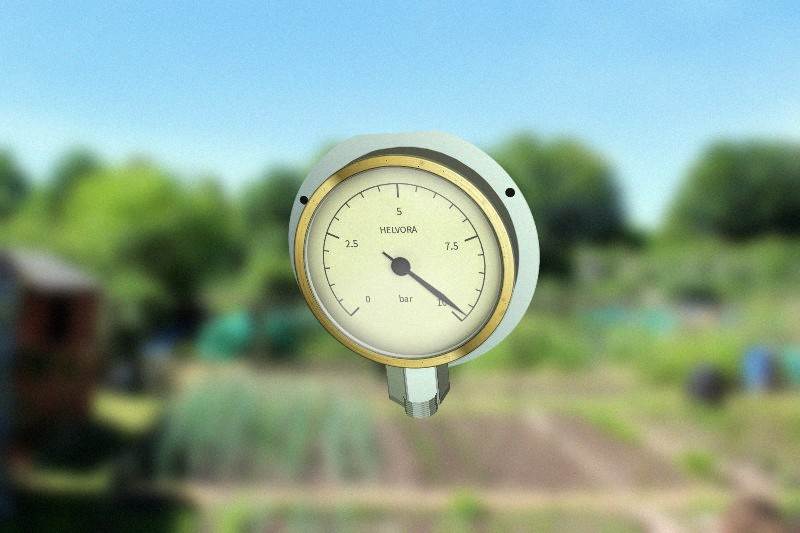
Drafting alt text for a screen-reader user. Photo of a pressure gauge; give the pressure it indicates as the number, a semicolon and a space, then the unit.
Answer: 9.75; bar
